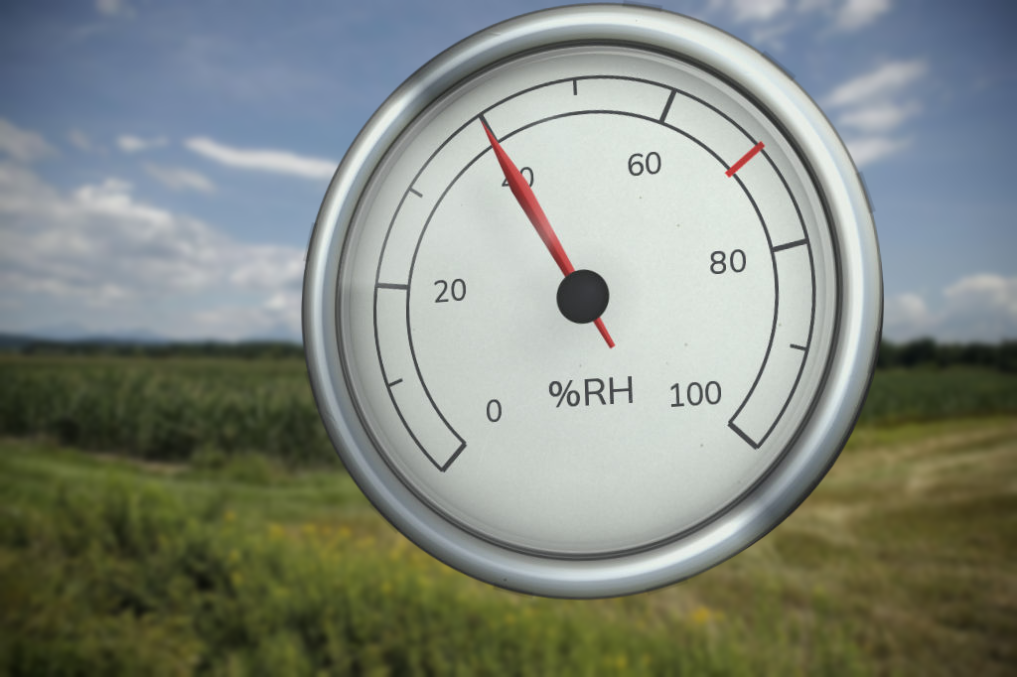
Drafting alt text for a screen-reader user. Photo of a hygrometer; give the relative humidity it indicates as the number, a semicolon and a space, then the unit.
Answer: 40; %
